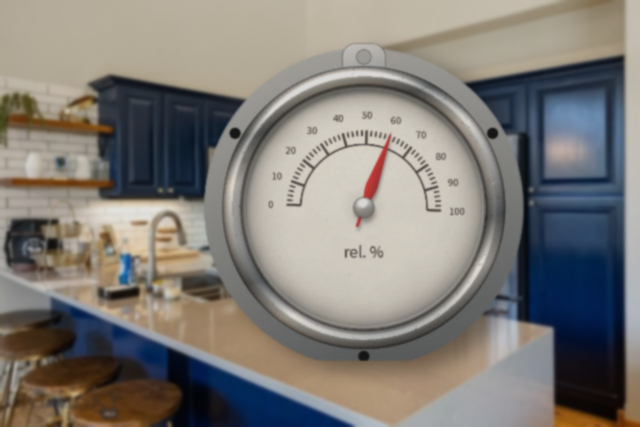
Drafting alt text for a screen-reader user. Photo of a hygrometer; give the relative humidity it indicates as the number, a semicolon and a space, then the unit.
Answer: 60; %
